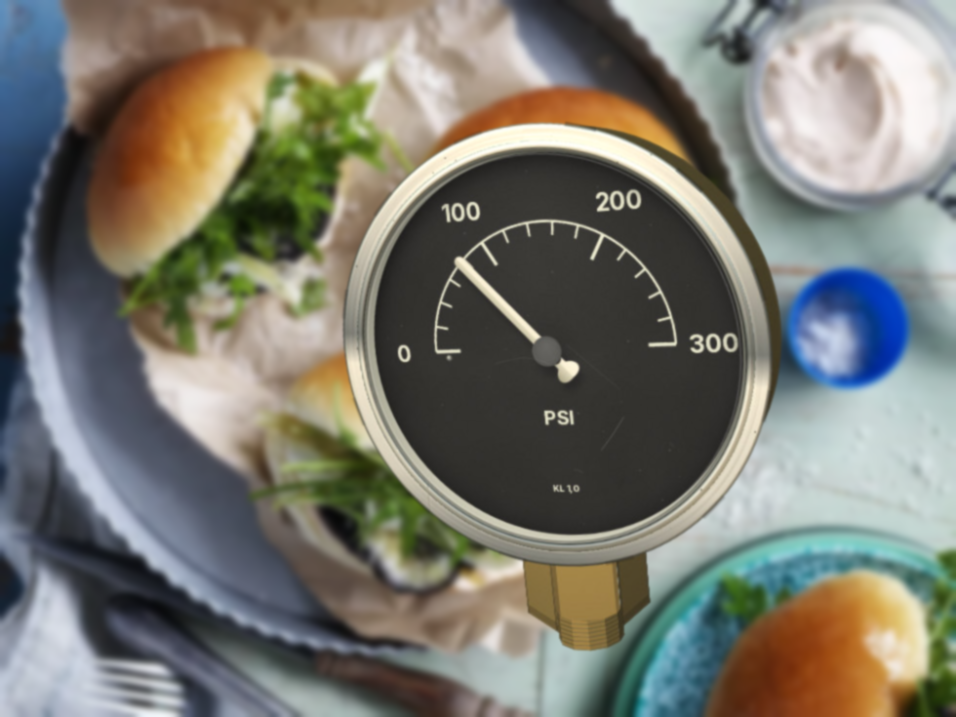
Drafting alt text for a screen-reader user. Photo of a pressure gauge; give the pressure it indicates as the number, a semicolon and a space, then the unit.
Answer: 80; psi
